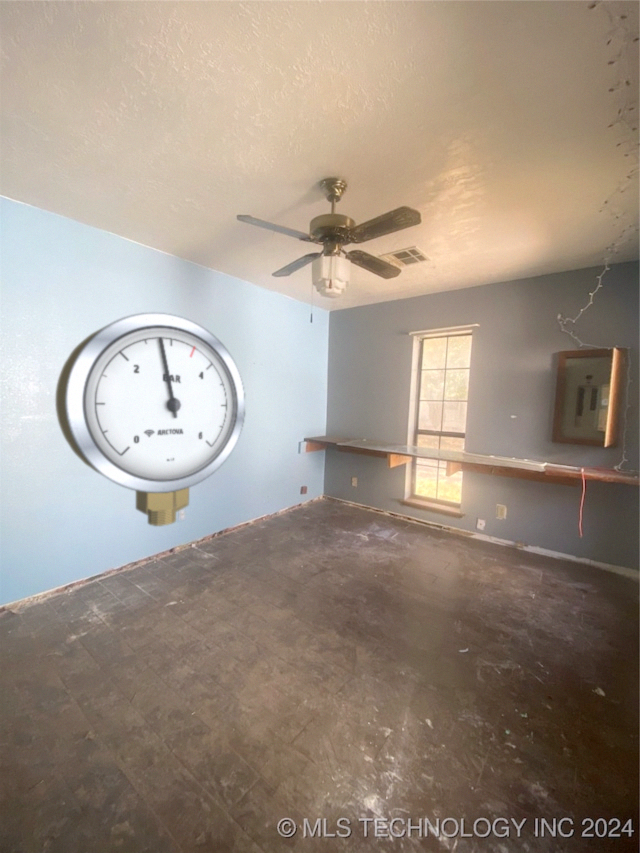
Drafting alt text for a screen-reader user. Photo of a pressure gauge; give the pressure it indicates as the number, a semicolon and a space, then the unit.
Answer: 2.75; bar
